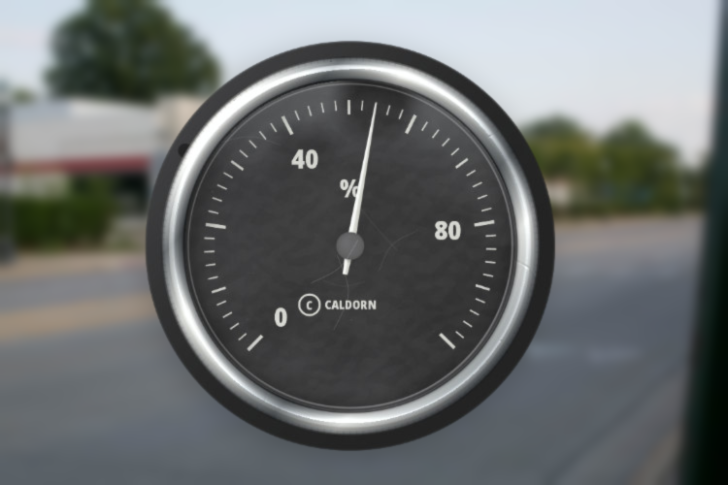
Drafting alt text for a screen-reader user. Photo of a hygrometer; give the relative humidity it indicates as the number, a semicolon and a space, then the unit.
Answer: 54; %
